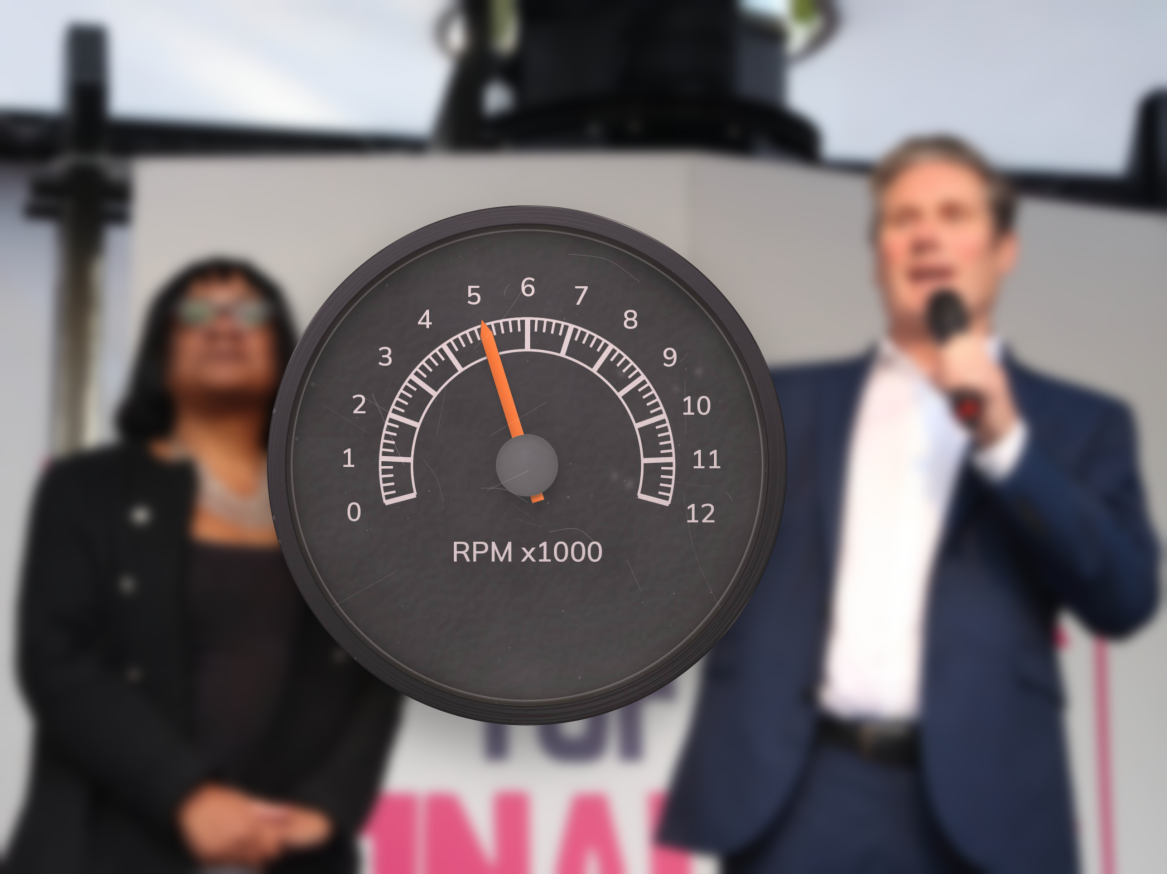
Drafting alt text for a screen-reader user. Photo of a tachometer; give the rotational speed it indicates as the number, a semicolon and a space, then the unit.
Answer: 5000; rpm
